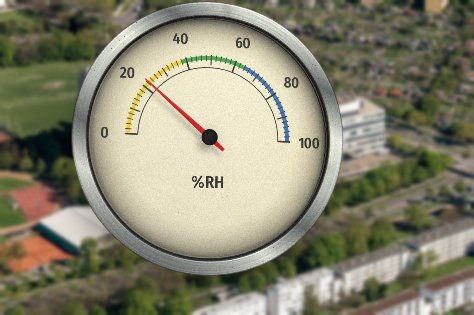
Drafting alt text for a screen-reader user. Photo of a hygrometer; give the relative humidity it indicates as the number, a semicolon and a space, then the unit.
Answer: 22; %
